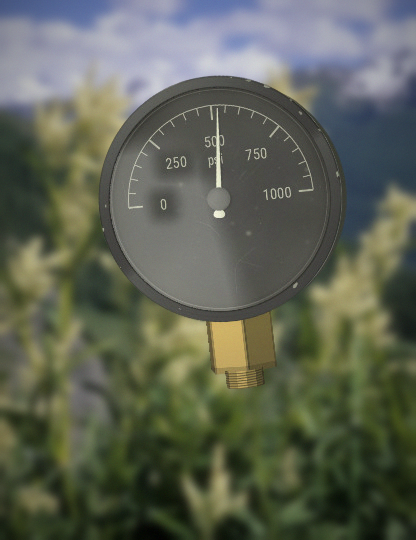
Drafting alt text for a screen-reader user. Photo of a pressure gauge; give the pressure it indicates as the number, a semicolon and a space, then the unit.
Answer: 525; psi
